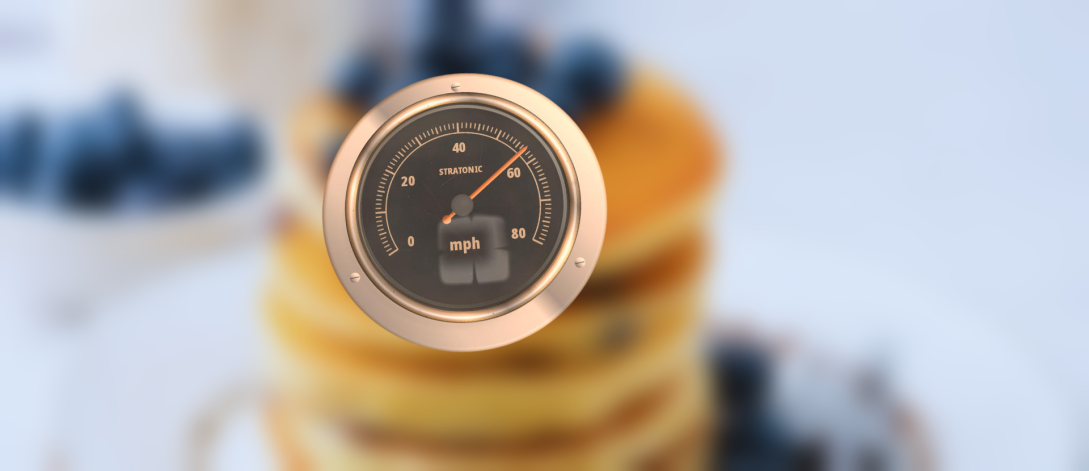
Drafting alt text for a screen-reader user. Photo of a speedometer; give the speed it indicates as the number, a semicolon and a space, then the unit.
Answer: 57; mph
